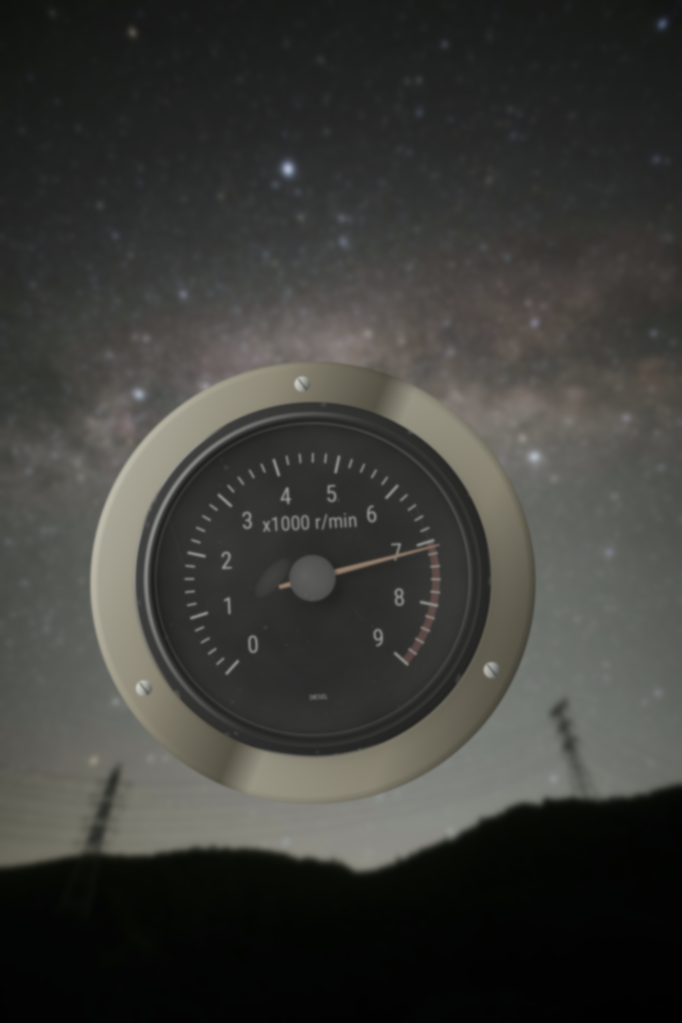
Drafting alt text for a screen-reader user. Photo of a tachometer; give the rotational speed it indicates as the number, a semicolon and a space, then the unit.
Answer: 7100; rpm
